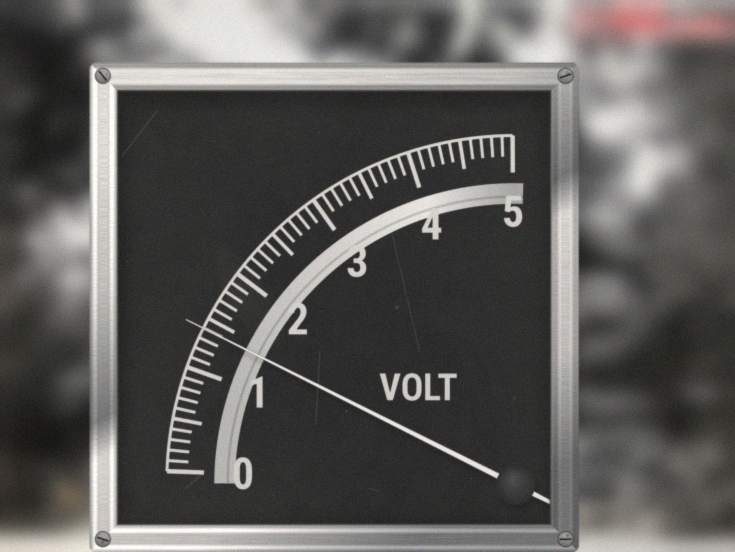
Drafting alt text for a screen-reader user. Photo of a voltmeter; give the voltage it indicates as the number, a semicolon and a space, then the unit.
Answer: 1.4; V
